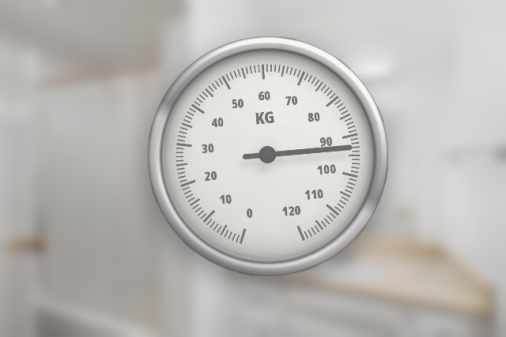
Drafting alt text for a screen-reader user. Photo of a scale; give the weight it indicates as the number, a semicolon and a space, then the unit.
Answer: 93; kg
